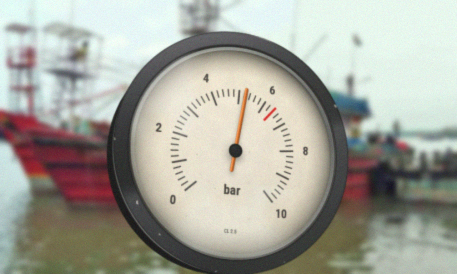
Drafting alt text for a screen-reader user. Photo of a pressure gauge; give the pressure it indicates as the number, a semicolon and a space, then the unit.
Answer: 5.2; bar
